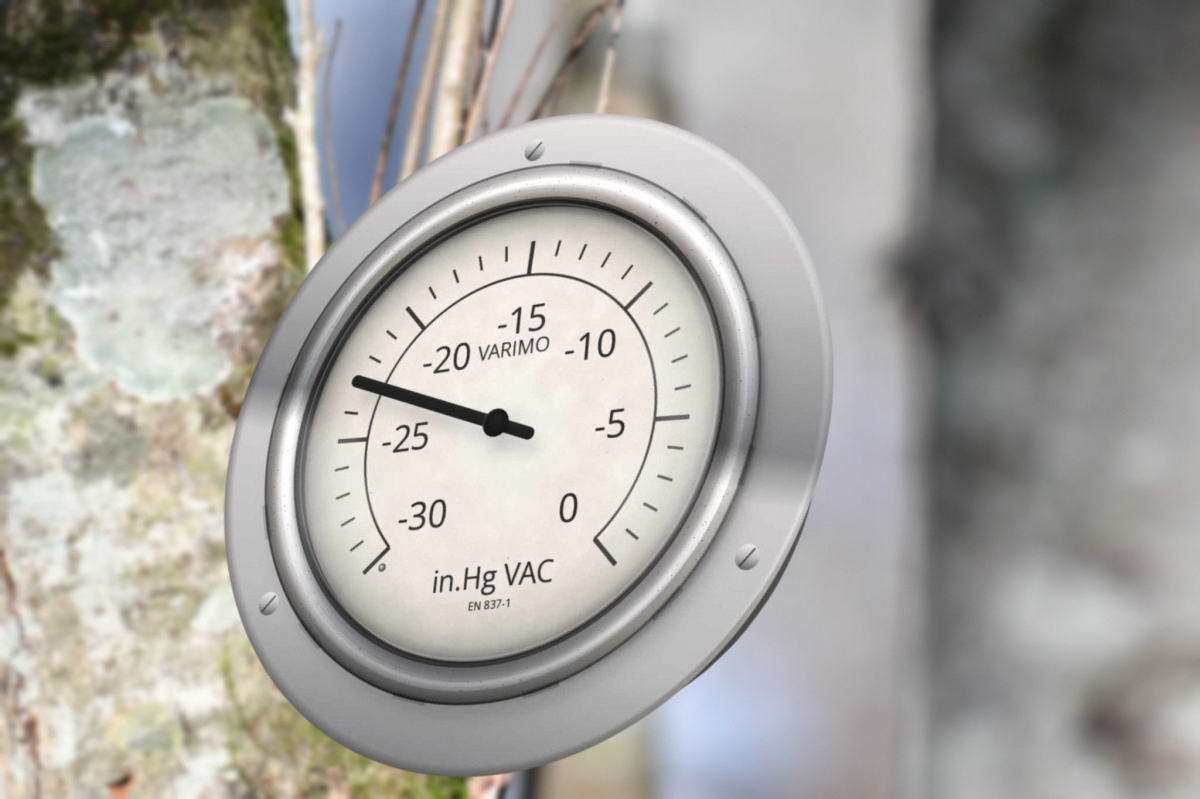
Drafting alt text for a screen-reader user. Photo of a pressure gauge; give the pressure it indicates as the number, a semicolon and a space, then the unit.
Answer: -23; inHg
